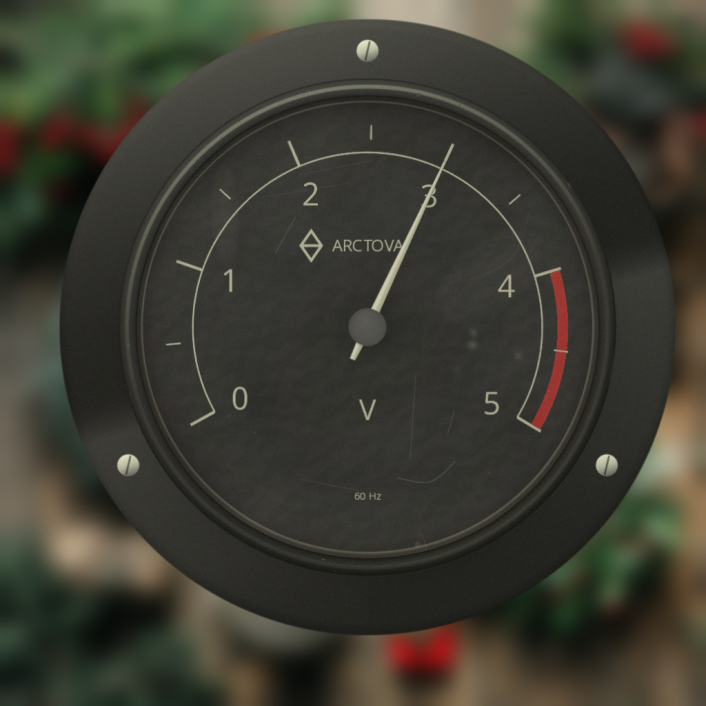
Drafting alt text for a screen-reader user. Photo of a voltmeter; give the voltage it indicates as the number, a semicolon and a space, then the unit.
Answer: 3; V
